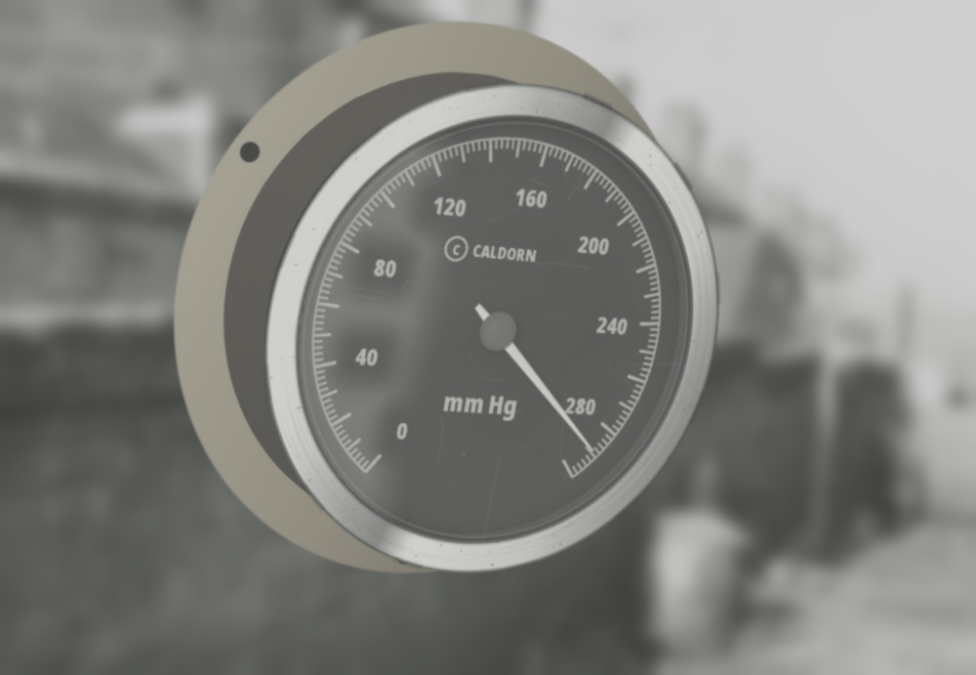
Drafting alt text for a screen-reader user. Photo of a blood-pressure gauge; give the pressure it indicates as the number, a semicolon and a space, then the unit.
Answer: 290; mmHg
